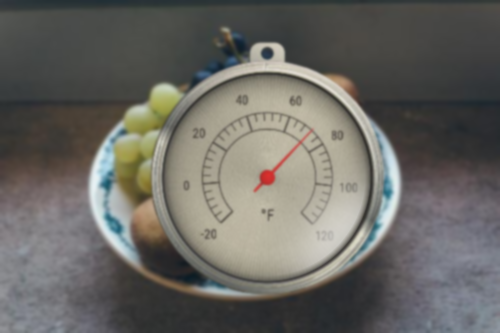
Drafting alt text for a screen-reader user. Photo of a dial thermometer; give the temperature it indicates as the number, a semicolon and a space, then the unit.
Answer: 72; °F
